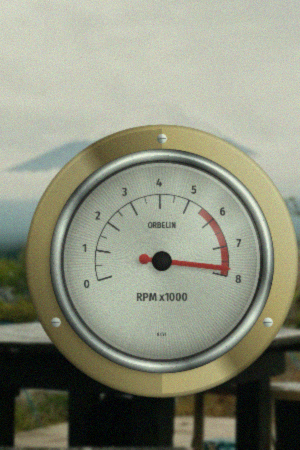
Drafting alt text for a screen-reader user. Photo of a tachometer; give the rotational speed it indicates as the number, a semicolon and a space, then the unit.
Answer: 7750; rpm
